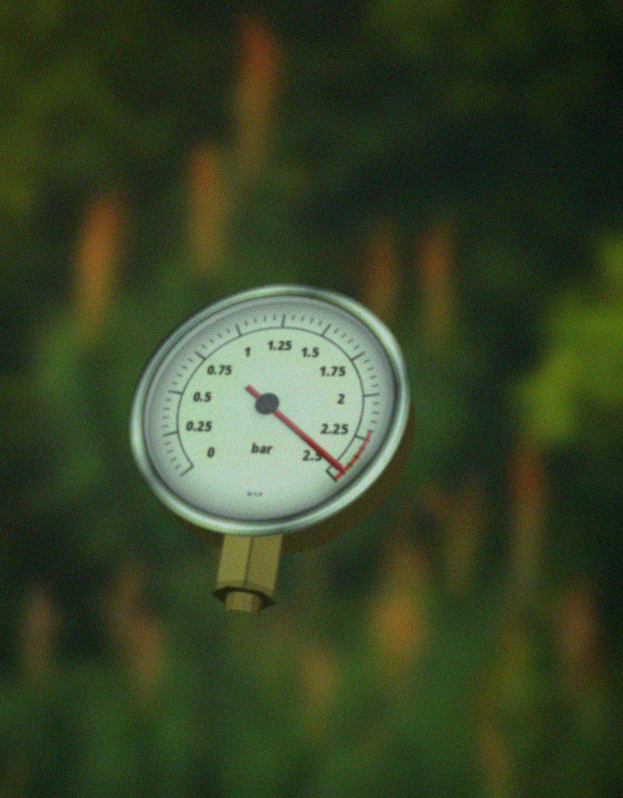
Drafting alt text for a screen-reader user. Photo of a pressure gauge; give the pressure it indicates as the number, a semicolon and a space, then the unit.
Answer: 2.45; bar
